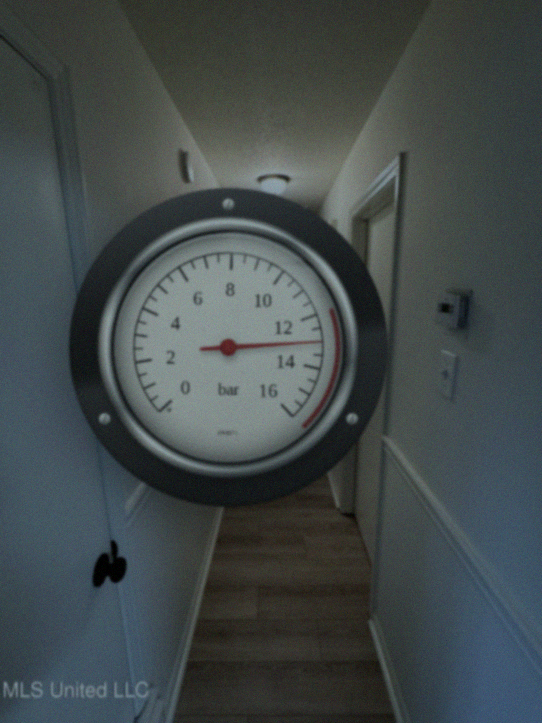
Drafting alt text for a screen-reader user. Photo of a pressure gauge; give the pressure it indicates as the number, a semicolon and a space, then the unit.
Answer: 13; bar
